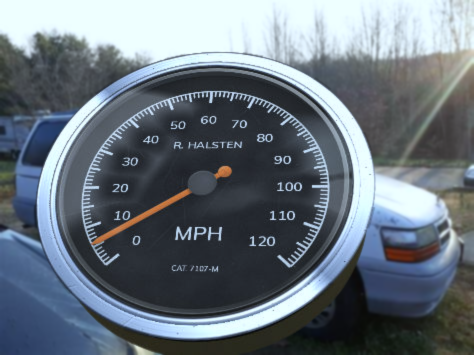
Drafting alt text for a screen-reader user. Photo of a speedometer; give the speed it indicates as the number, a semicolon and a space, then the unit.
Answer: 5; mph
